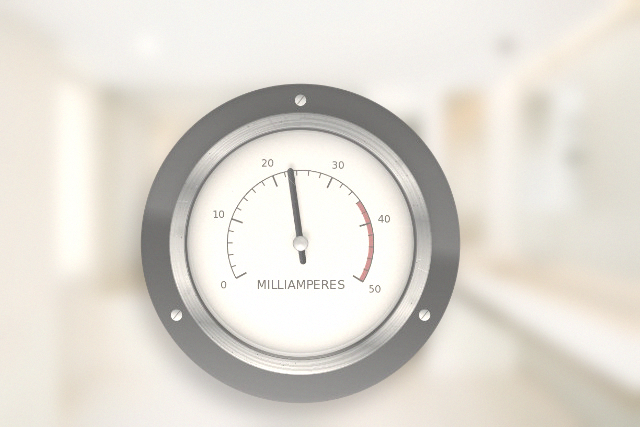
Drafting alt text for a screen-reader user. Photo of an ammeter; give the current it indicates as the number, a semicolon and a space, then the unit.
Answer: 23; mA
